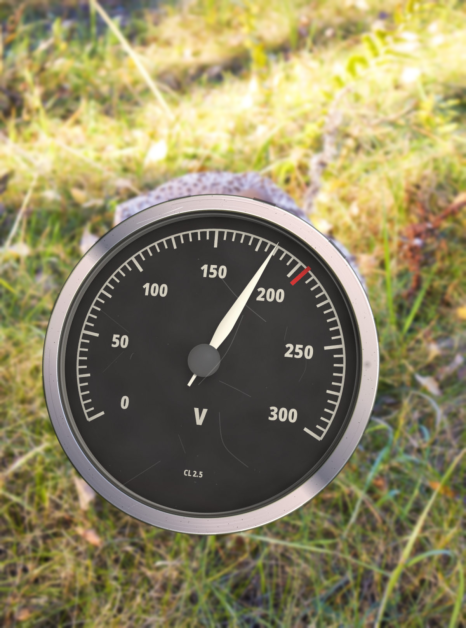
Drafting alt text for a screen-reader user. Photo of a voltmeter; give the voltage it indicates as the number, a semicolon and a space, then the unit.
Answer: 185; V
